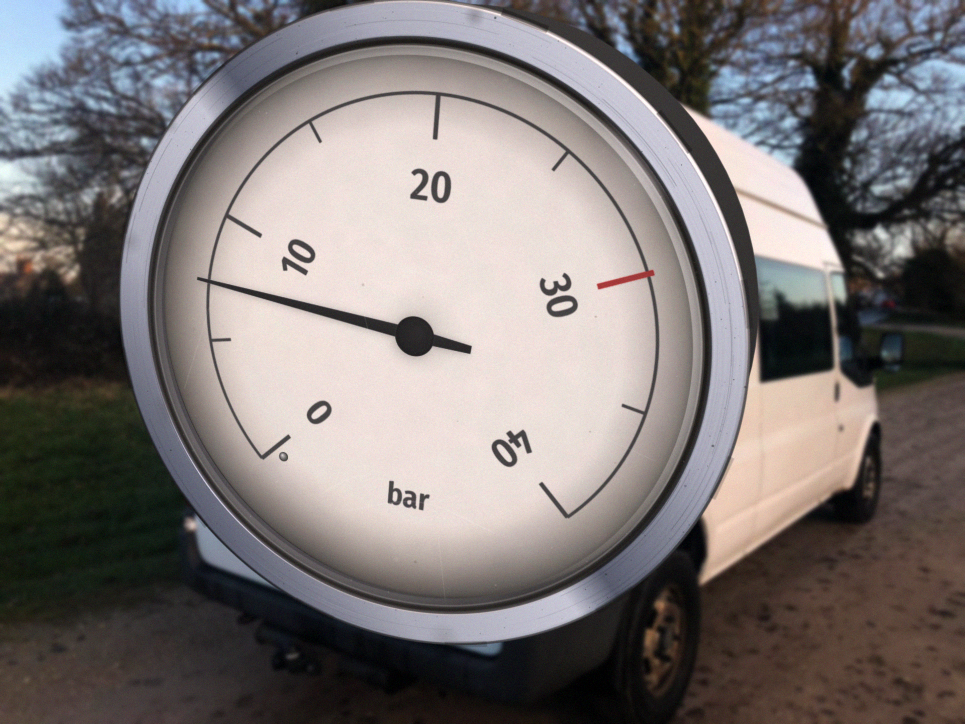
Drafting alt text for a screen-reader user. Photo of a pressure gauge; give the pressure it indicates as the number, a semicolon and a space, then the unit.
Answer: 7.5; bar
